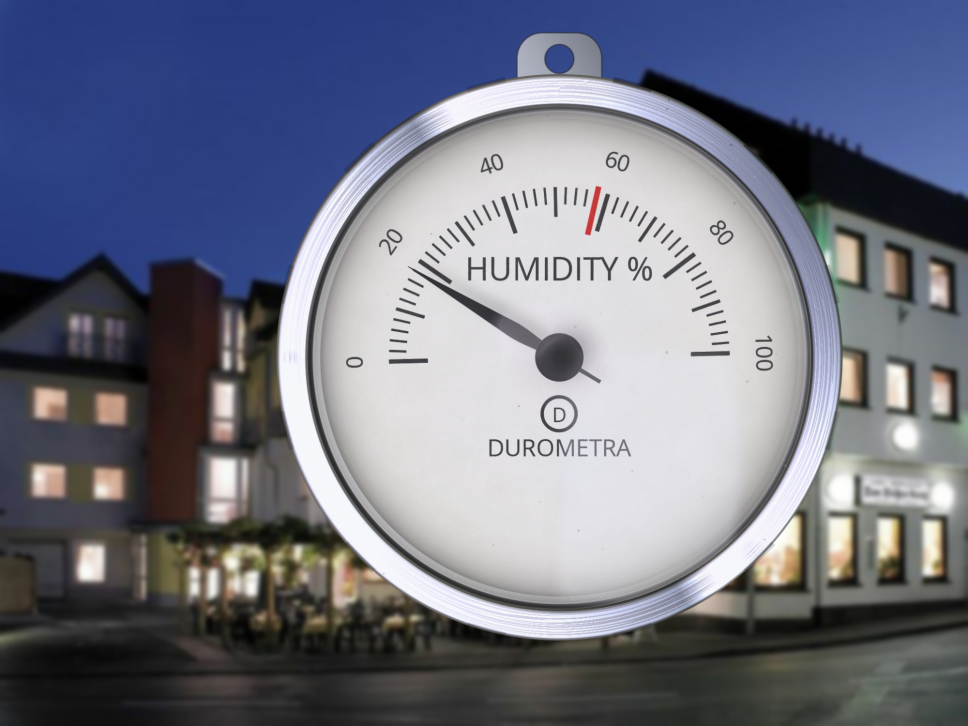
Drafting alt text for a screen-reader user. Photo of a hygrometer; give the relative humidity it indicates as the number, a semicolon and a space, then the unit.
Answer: 18; %
